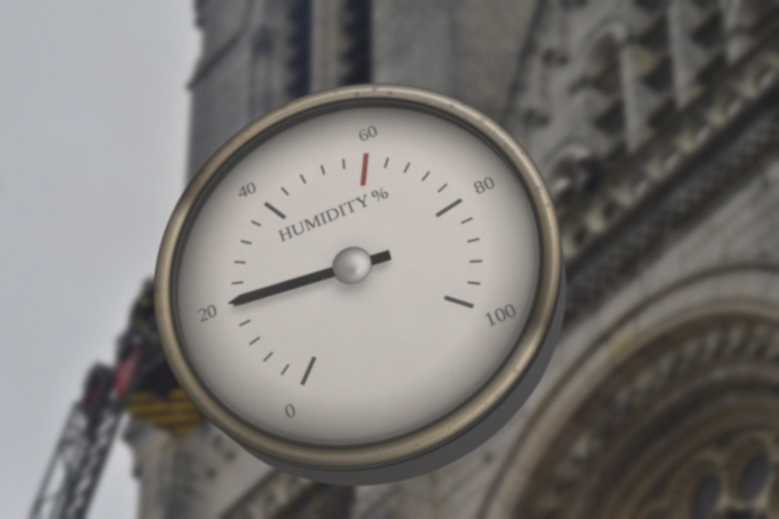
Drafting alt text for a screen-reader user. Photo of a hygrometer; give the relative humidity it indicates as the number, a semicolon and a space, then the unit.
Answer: 20; %
